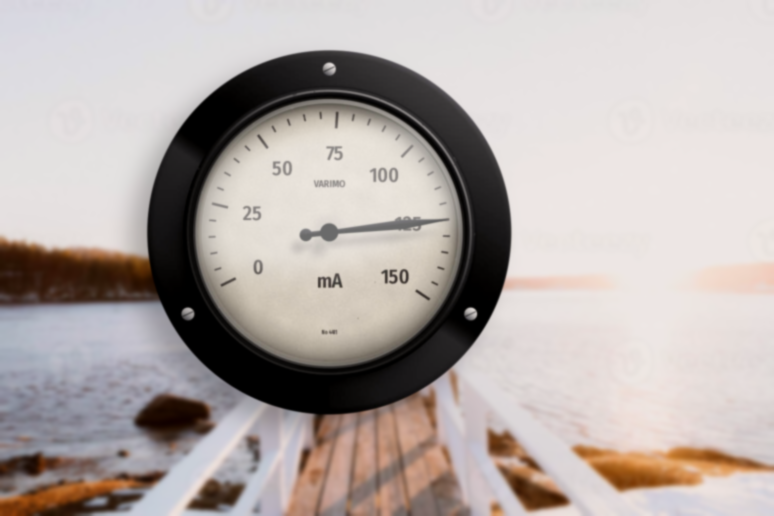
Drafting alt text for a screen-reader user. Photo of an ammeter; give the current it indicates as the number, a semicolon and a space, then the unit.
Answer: 125; mA
